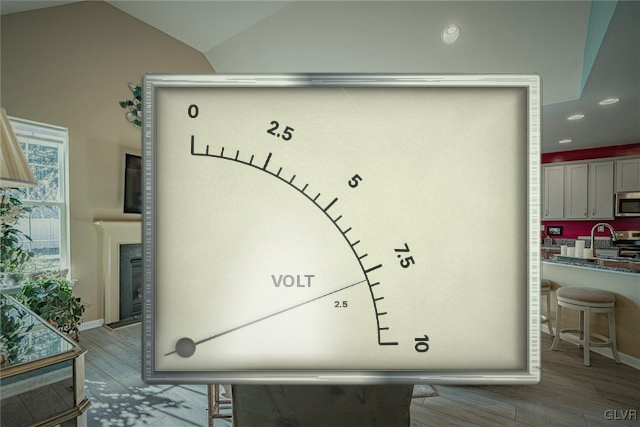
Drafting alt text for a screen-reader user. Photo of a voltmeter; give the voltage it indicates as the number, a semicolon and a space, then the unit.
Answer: 7.75; V
